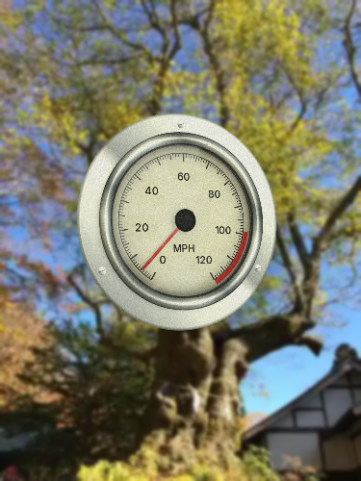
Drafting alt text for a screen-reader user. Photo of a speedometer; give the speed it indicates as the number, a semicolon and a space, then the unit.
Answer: 5; mph
